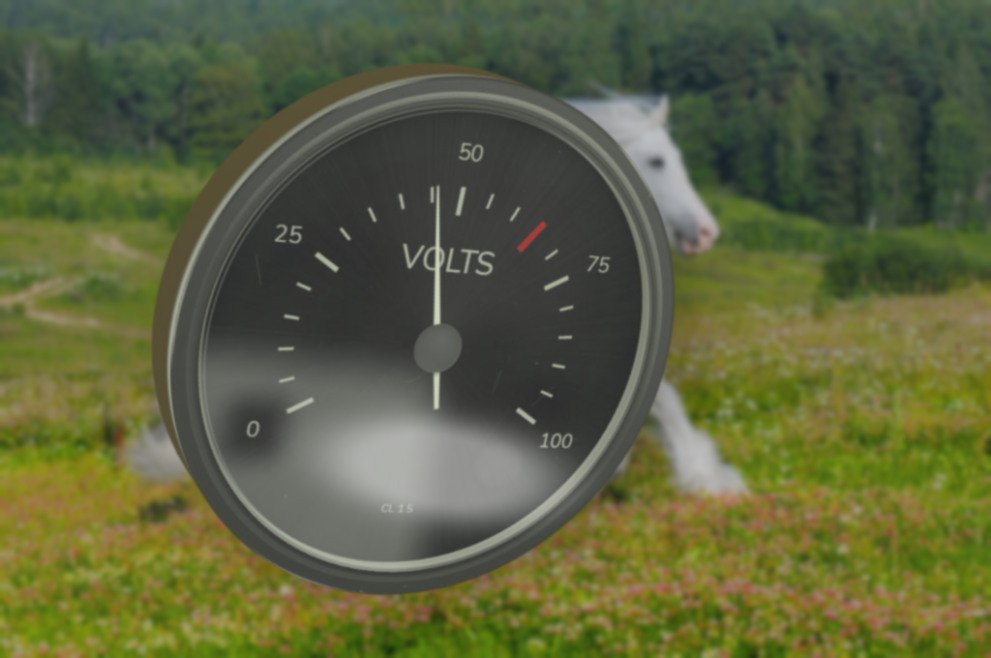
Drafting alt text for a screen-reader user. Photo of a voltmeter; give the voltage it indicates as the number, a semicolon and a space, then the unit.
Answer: 45; V
